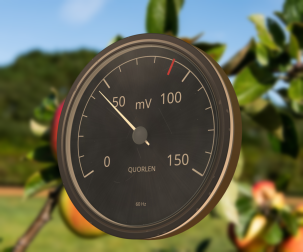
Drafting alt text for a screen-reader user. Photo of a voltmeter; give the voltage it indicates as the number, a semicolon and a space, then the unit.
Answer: 45; mV
